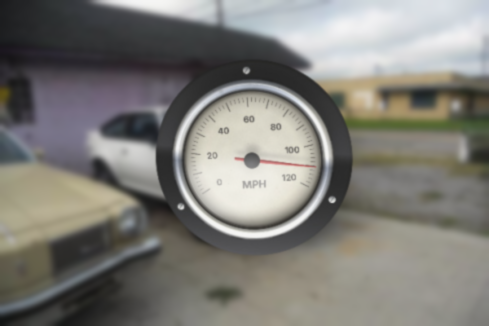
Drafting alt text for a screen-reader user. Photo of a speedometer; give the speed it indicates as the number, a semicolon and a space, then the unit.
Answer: 110; mph
